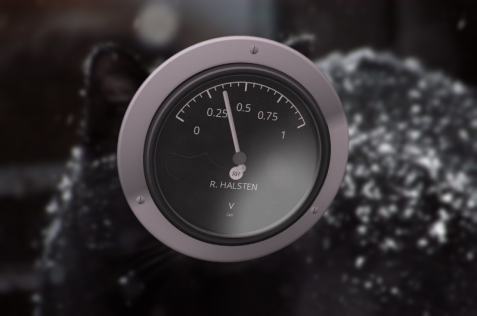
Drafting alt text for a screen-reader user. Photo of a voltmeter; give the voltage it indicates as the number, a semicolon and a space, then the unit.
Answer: 0.35; V
